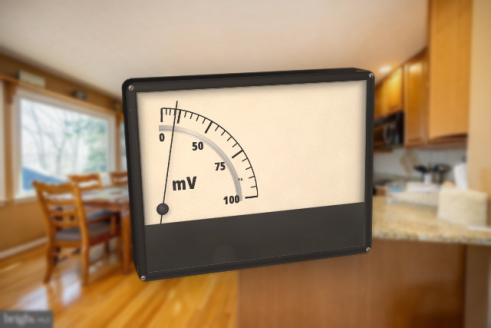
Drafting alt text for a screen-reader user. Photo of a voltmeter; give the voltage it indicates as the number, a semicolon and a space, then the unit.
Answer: 20; mV
